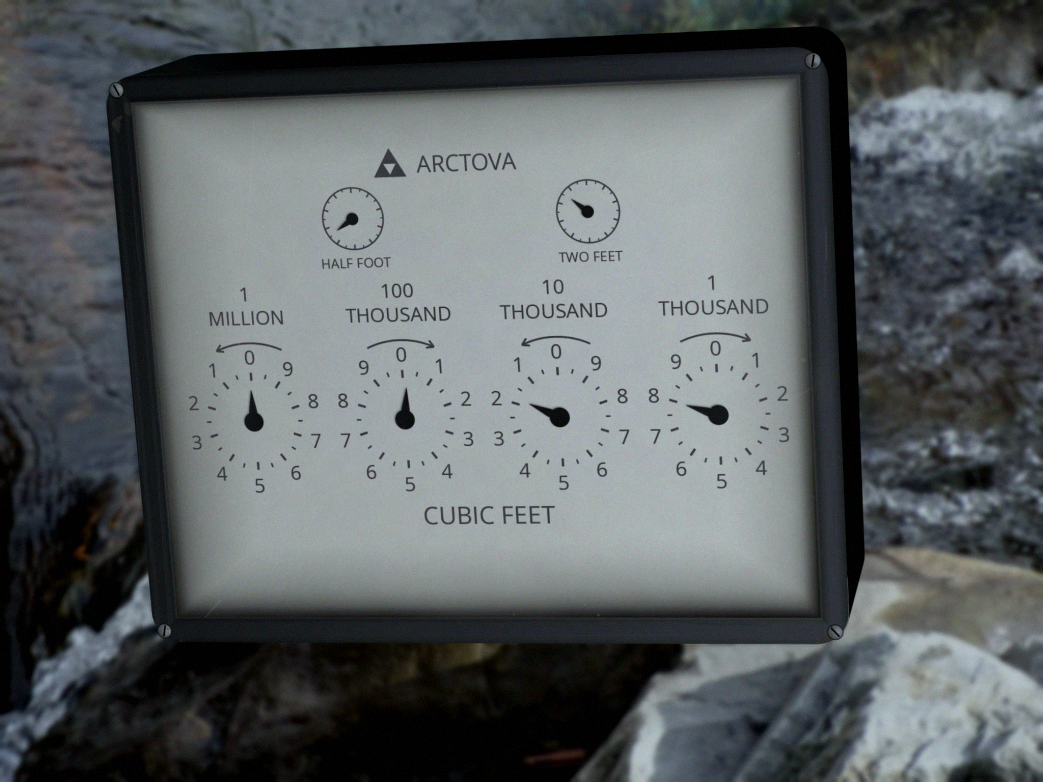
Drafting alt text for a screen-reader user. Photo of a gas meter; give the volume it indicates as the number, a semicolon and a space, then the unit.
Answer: 1800; ft³
